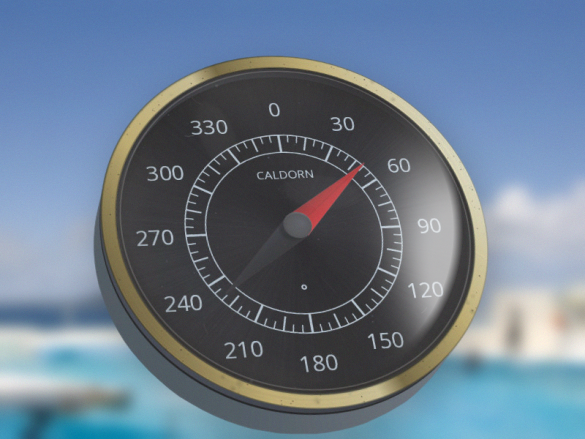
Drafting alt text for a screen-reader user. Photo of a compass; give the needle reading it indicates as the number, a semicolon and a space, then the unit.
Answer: 50; °
